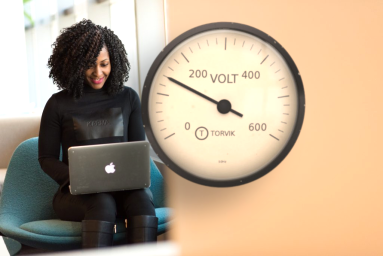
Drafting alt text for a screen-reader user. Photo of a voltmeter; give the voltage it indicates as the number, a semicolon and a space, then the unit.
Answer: 140; V
